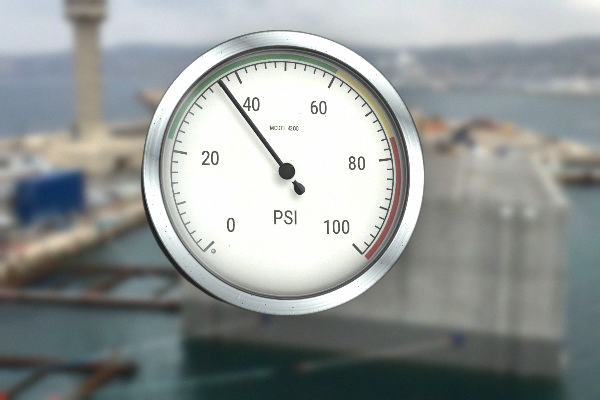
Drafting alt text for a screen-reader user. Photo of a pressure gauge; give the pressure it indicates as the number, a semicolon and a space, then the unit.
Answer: 36; psi
